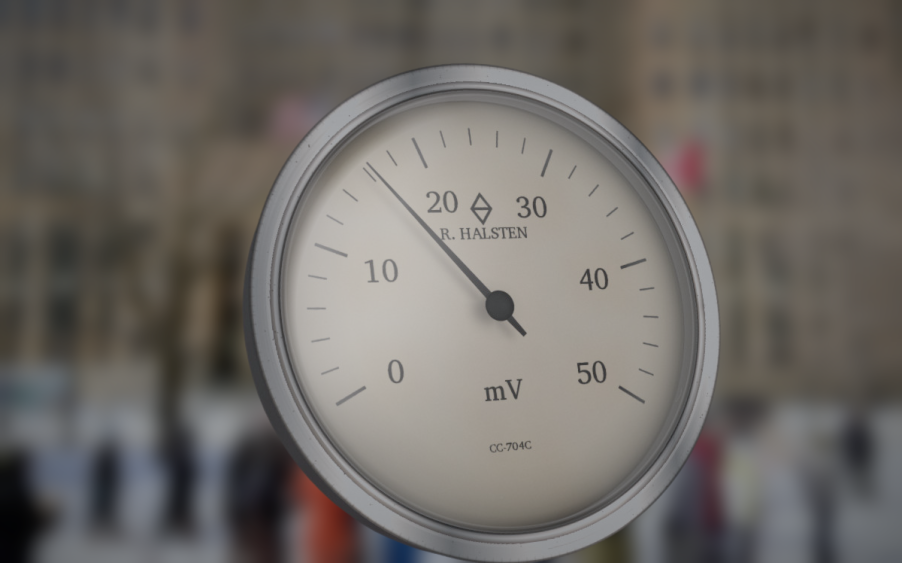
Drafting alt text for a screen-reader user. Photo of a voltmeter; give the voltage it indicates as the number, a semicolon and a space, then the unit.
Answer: 16; mV
